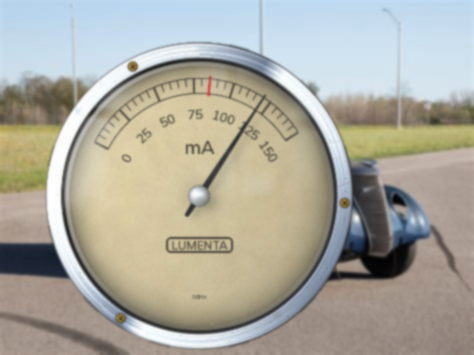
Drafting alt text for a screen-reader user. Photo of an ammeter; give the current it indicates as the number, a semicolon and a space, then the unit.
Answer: 120; mA
